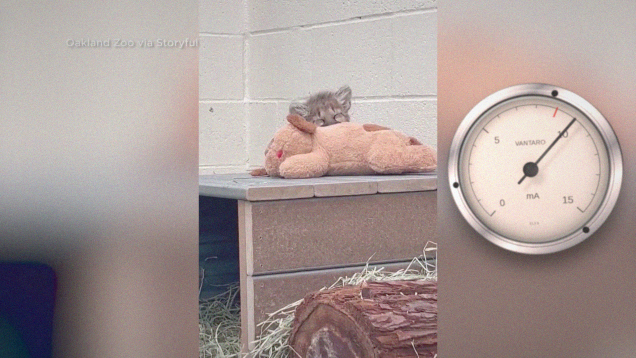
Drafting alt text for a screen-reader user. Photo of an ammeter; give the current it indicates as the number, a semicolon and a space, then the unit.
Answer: 10; mA
